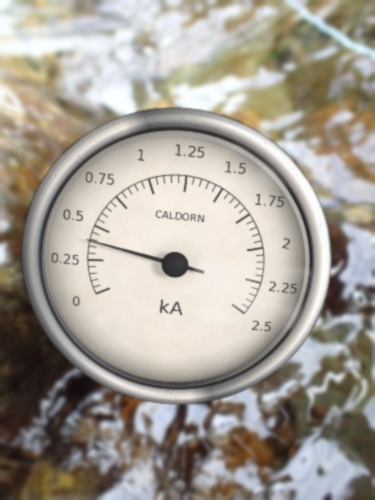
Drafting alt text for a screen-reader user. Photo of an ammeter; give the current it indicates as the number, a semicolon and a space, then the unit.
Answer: 0.4; kA
